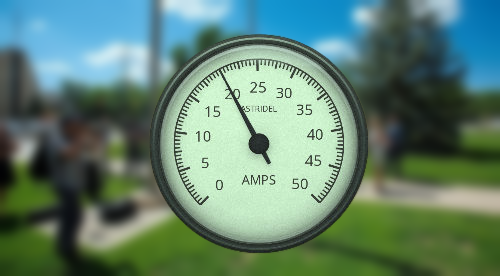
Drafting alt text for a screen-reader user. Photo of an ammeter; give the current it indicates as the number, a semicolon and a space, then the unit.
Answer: 20; A
